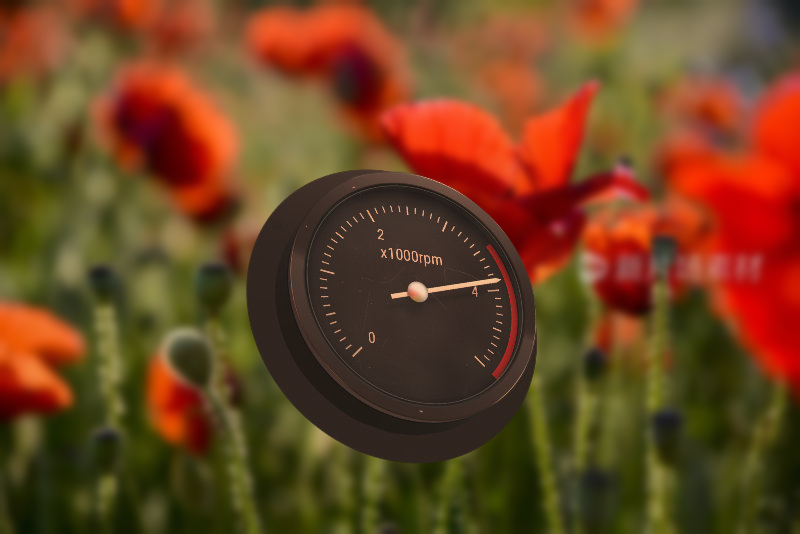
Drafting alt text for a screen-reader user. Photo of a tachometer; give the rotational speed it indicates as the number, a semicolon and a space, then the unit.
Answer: 3900; rpm
